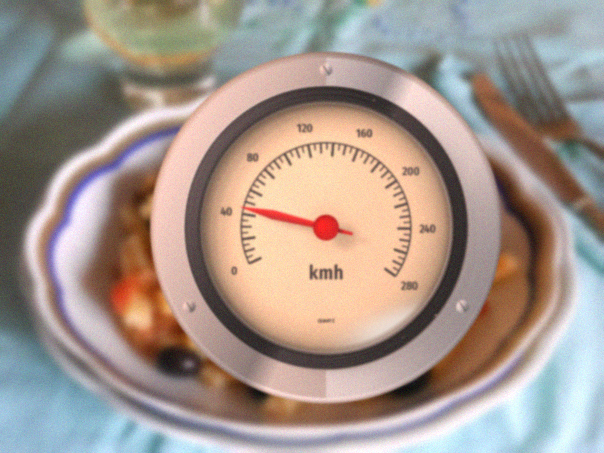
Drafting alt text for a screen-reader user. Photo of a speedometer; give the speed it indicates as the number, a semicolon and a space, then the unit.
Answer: 45; km/h
